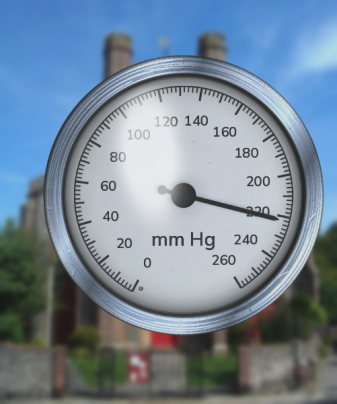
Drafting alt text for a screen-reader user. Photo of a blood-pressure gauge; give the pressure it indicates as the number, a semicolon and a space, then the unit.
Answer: 222; mmHg
